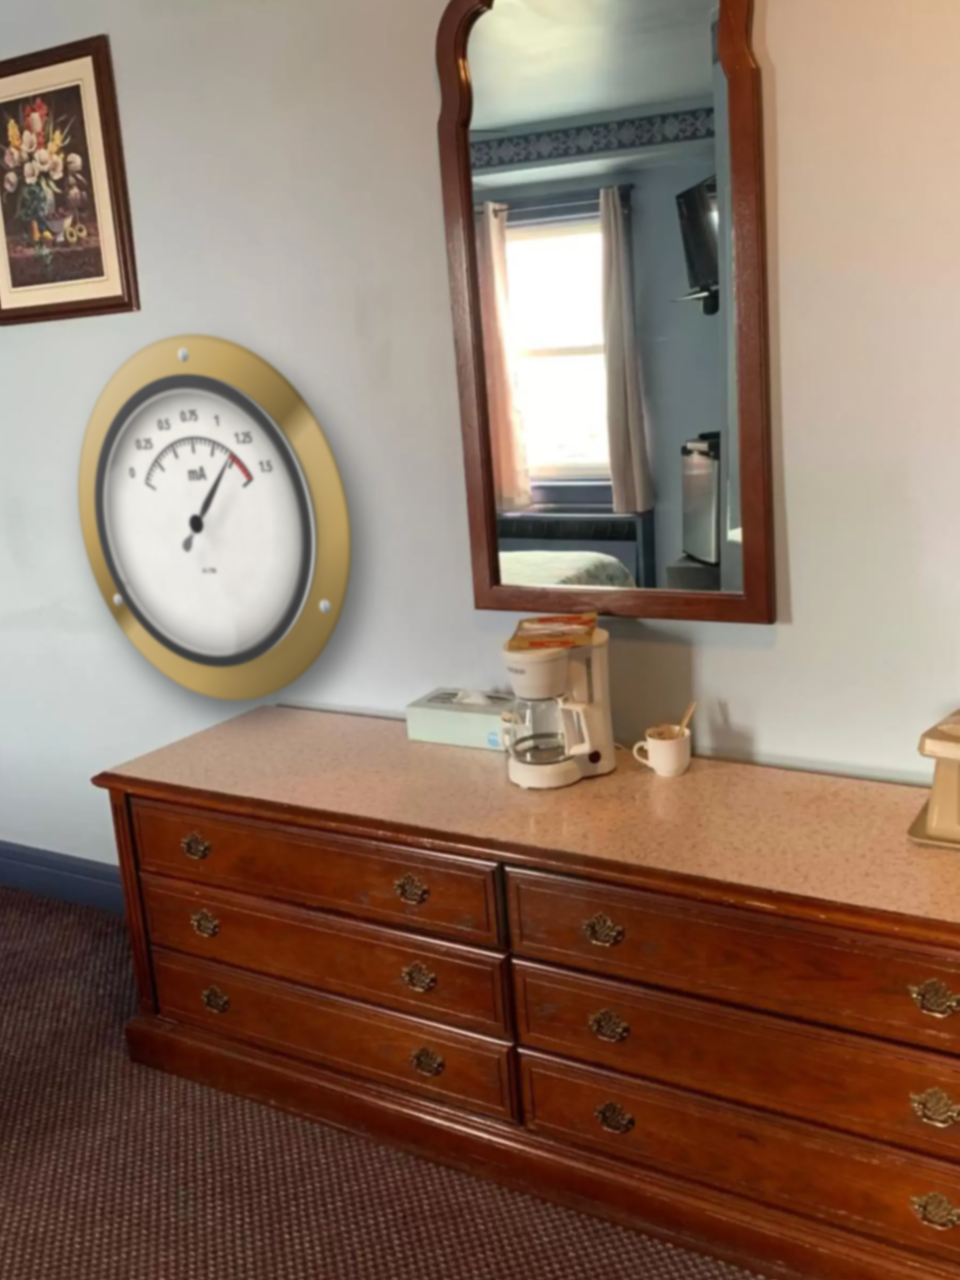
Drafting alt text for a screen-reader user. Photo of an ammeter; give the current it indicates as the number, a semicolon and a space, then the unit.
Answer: 1.25; mA
